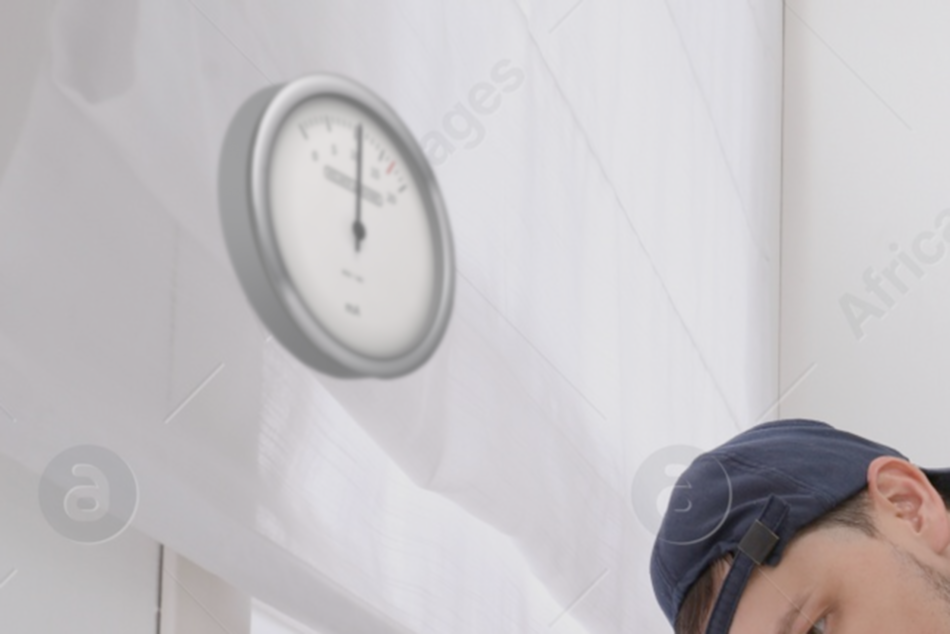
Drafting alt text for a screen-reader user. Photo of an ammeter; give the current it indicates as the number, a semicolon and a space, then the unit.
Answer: 10; mA
